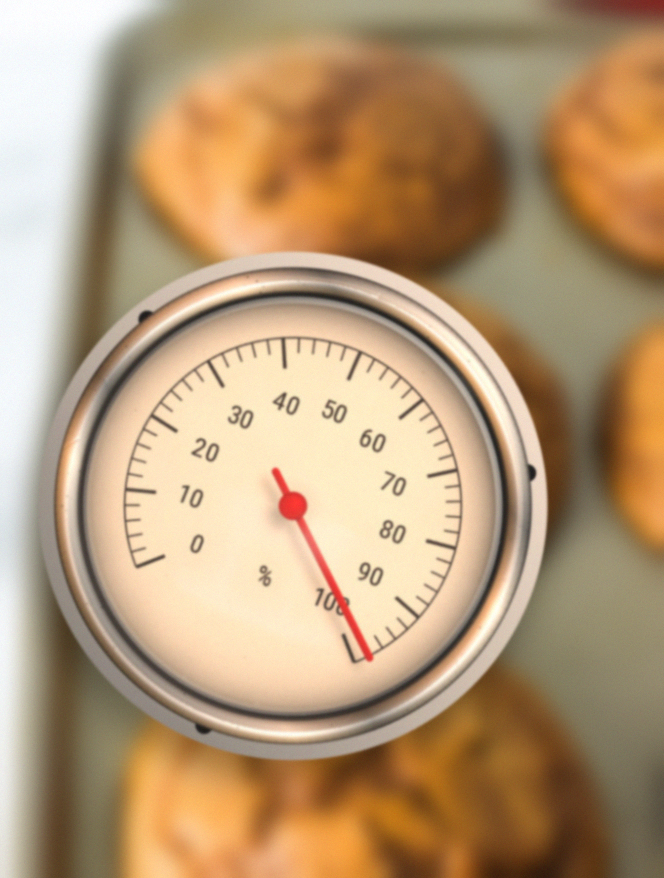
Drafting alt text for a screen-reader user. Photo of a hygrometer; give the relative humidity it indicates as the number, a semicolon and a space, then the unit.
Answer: 98; %
